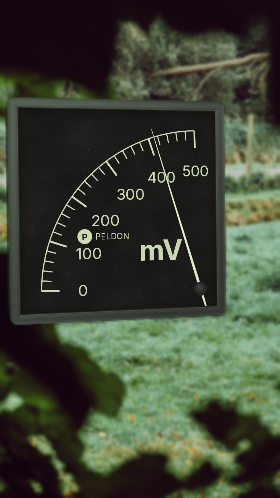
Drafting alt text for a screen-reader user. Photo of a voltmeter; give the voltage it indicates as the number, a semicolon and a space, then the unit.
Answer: 410; mV
